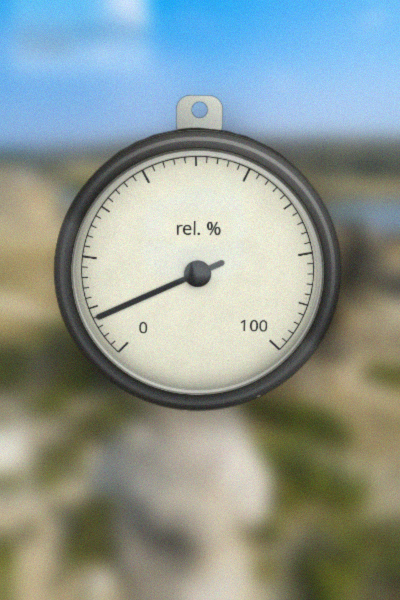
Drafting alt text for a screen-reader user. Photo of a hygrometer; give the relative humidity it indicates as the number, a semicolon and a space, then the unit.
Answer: 8; %
